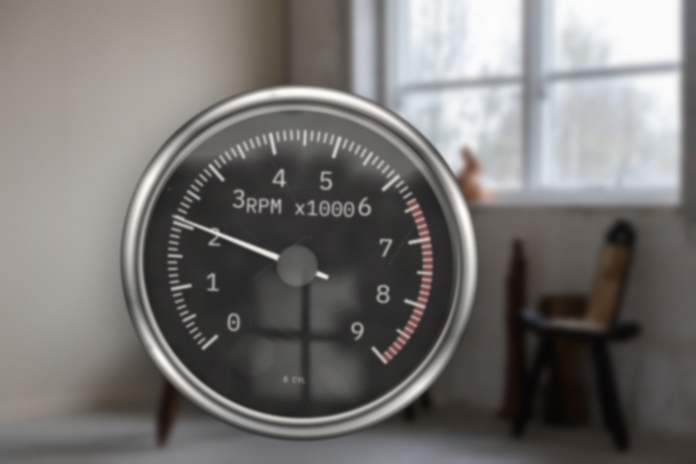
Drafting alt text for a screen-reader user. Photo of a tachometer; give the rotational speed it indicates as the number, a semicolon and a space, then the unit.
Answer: 2100; rpm
